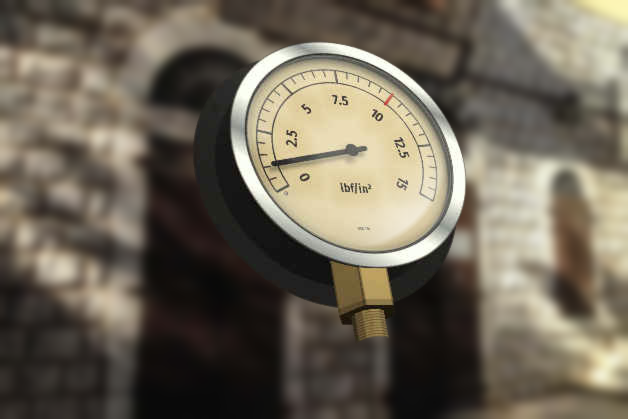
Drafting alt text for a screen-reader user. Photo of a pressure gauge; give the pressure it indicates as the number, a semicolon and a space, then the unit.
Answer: 1; psi
